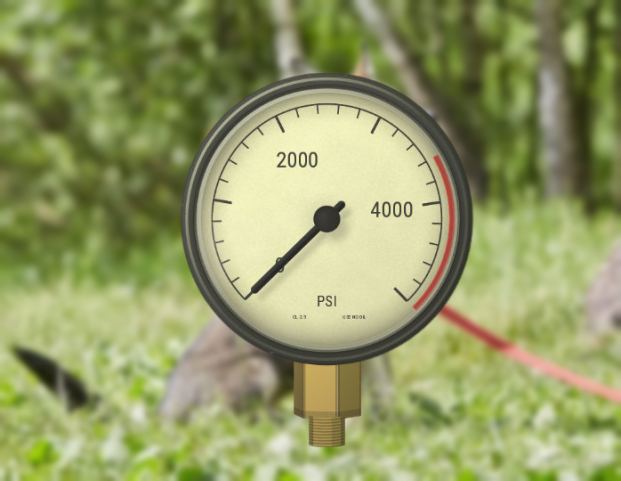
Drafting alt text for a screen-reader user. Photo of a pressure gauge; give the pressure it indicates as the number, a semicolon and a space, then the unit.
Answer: 0; psi
